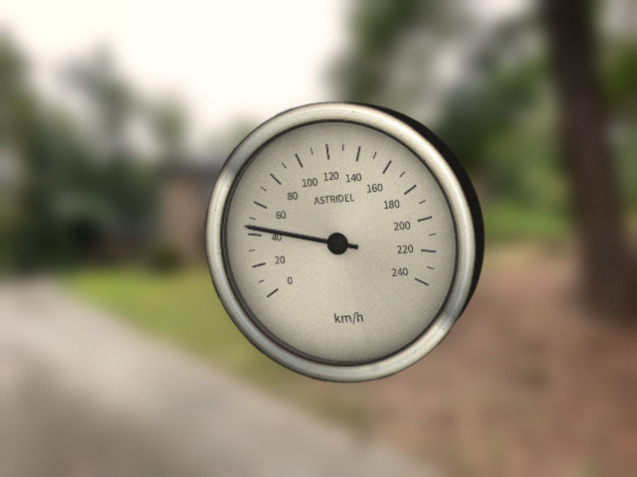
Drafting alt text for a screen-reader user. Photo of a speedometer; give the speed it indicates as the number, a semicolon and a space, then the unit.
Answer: 45; km/h
